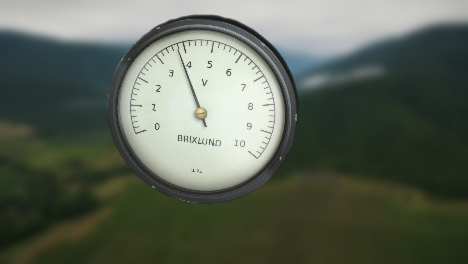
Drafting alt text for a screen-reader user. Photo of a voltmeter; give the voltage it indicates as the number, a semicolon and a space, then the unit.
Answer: 3.8; V
